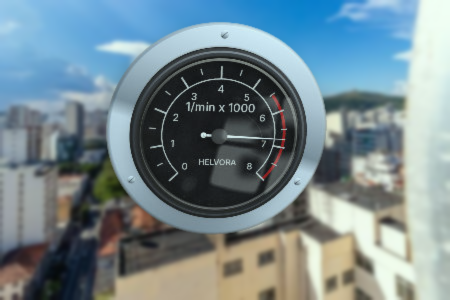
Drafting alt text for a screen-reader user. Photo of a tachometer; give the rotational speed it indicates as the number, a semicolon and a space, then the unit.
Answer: 6750; rpm
